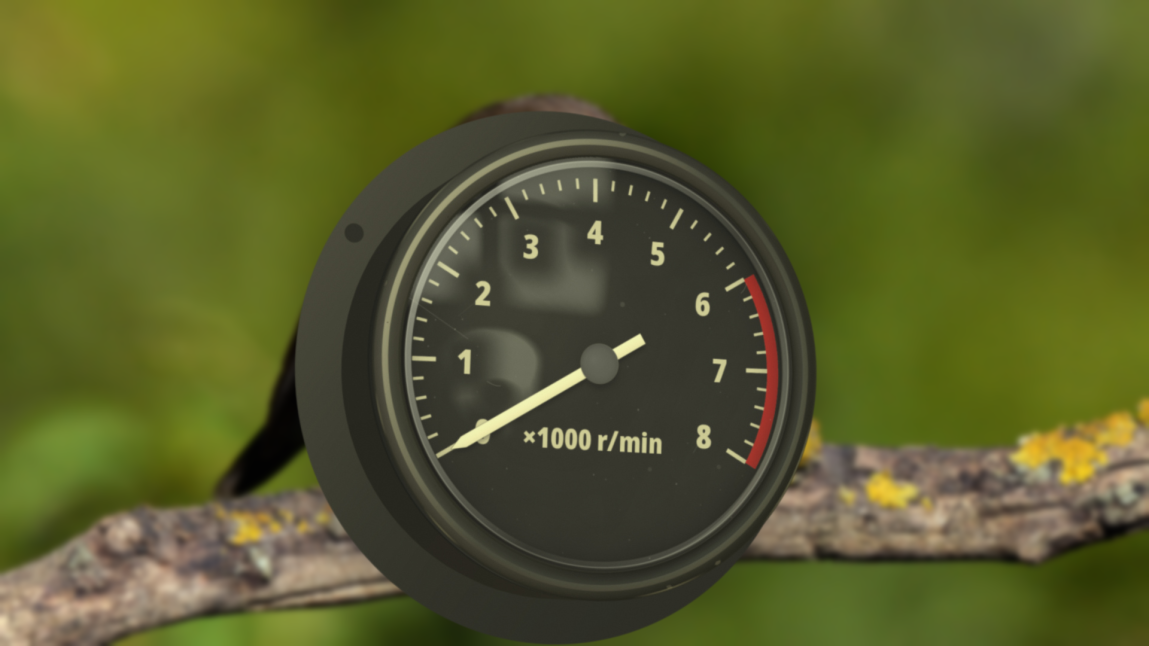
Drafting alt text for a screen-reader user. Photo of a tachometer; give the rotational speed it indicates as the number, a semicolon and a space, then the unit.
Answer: 0; rpm
